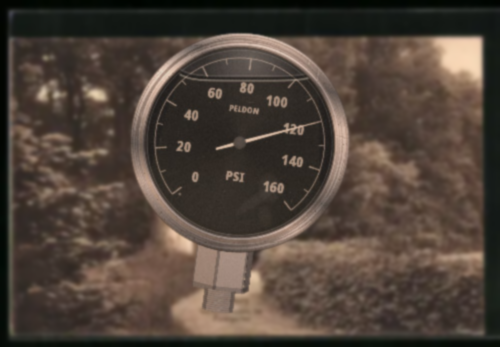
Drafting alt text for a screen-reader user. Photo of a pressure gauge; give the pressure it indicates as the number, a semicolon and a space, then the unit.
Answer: 120; psi
